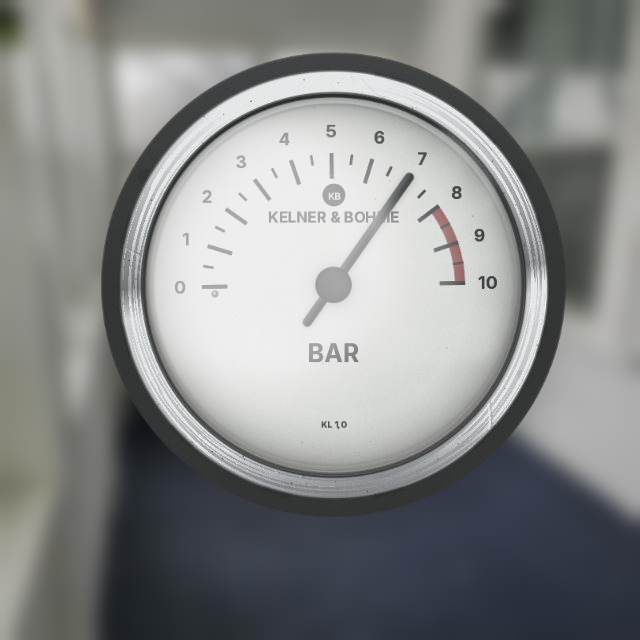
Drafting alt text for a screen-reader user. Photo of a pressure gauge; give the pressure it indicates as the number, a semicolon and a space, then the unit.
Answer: 7; bar
